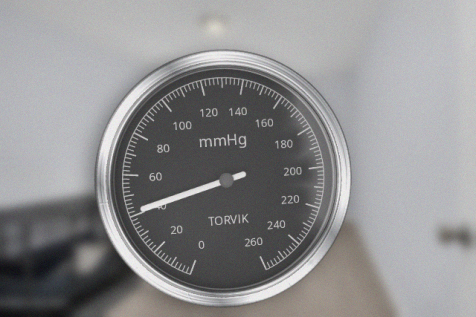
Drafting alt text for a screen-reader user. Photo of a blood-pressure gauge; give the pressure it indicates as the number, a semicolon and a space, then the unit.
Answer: 42; mmHg
